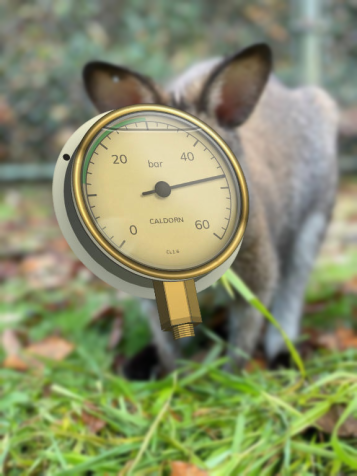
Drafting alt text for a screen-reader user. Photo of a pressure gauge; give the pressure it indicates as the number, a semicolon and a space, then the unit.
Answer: 48; bar
